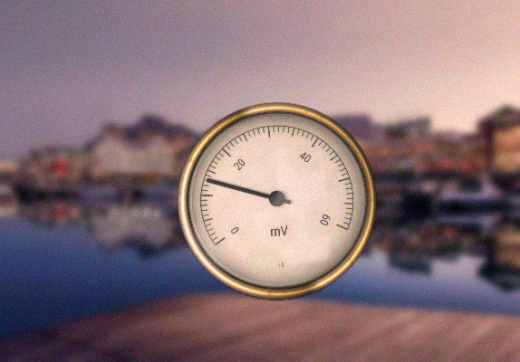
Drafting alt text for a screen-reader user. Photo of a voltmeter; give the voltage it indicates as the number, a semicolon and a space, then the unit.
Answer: 13; mV
